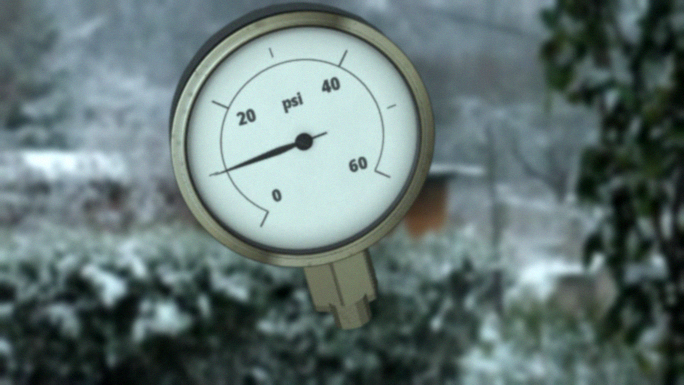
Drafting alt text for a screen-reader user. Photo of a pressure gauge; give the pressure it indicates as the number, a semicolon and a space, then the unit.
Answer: 10; psi
